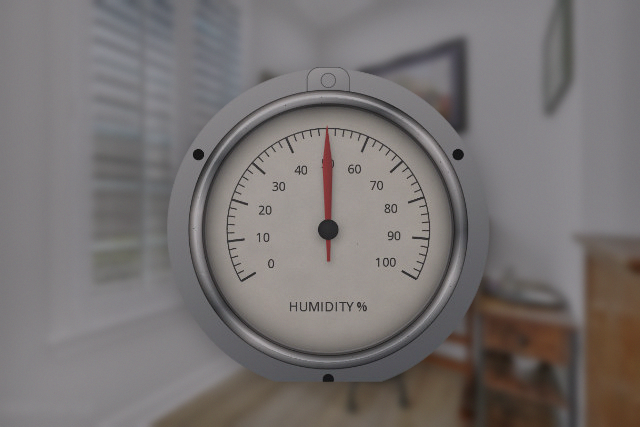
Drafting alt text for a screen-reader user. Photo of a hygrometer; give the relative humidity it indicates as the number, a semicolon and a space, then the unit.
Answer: 50; %
